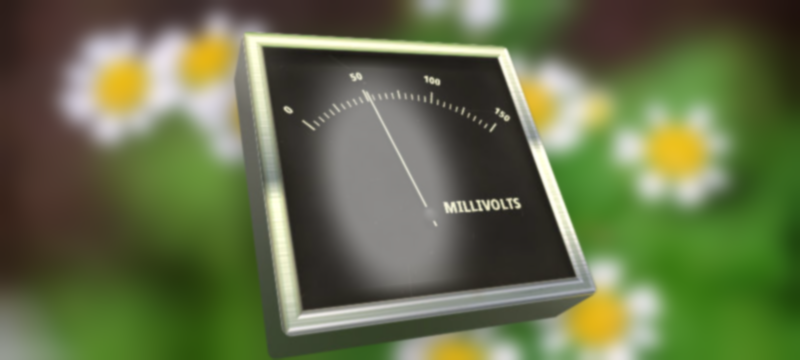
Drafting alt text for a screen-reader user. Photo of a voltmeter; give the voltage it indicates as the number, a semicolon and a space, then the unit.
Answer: 50; mV
